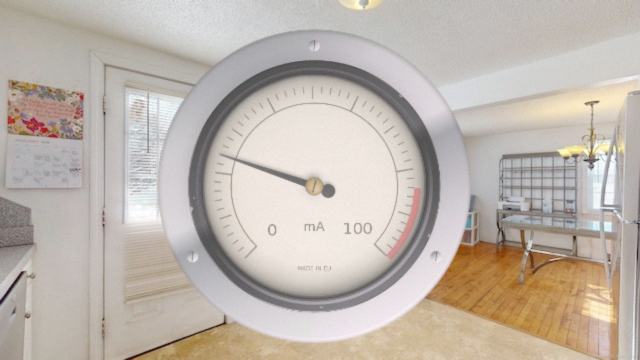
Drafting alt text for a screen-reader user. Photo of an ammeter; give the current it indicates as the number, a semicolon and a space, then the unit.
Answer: 24; mA
